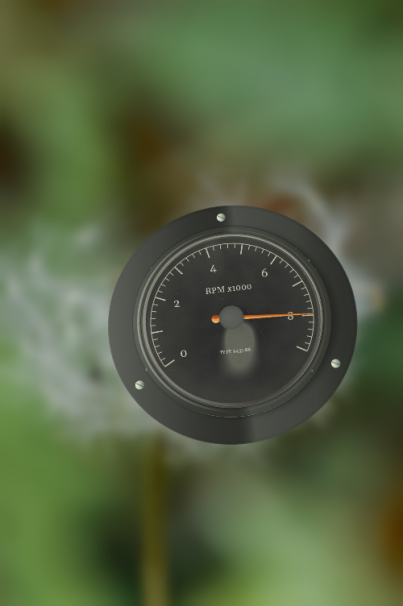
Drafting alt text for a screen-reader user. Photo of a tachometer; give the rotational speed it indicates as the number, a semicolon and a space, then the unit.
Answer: 8000; rpm
